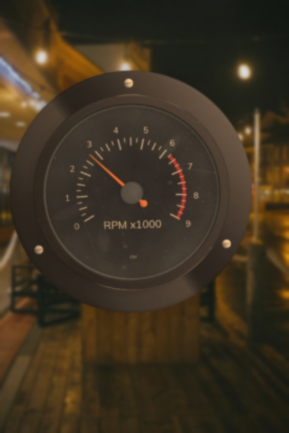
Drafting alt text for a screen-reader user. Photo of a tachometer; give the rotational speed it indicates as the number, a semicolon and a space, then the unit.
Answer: 2750; rpm
